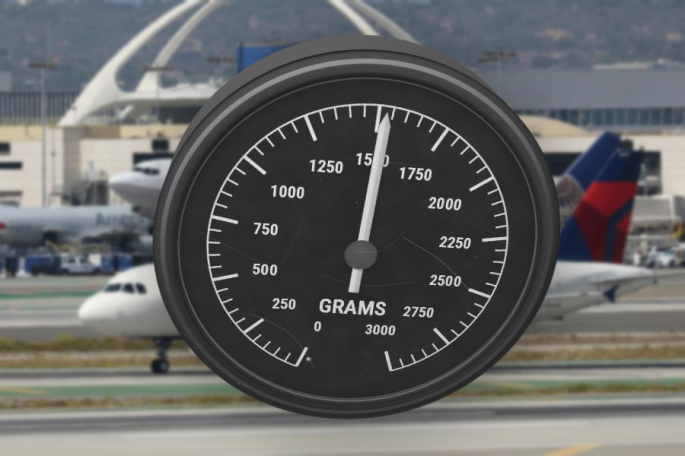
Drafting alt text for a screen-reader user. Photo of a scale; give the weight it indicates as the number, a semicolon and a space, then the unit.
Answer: 1525; g
